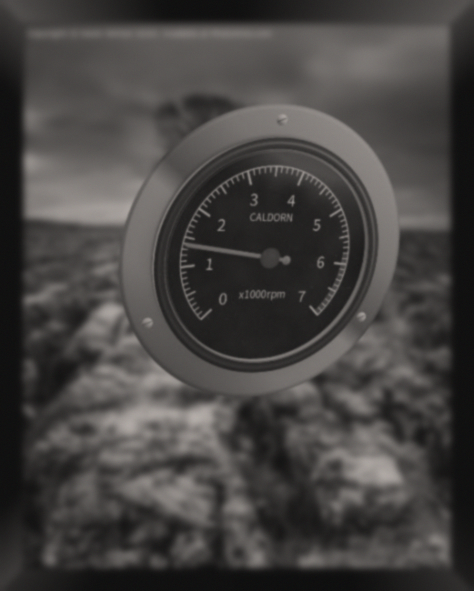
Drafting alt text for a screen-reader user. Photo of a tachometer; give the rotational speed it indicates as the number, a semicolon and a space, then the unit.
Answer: 1400; rpm
